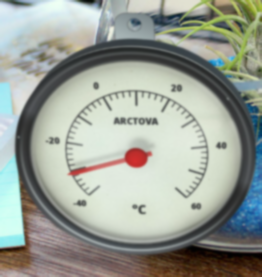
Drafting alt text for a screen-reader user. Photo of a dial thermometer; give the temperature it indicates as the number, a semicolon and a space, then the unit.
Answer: -30; °C
